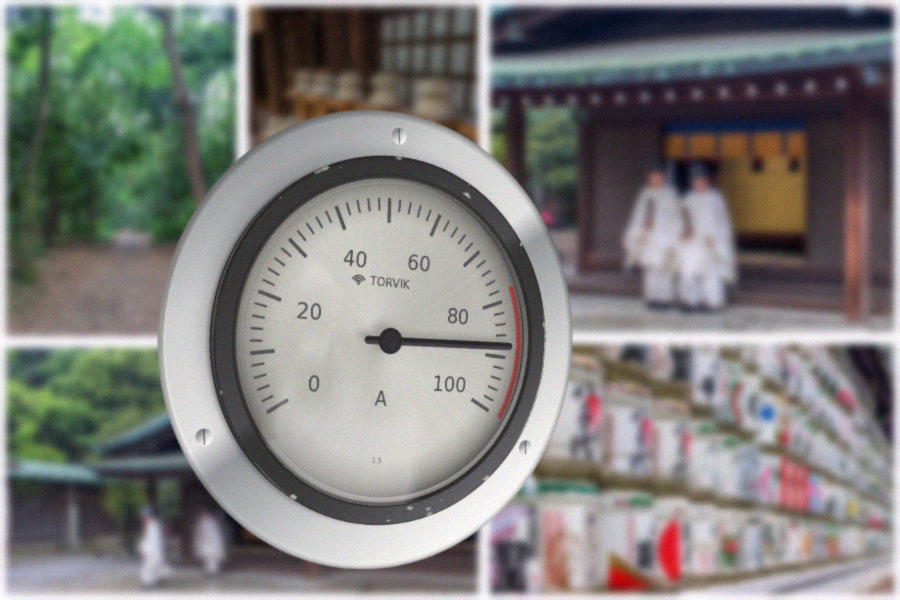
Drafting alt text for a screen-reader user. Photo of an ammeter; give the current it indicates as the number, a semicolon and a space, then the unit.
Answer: 88; A
